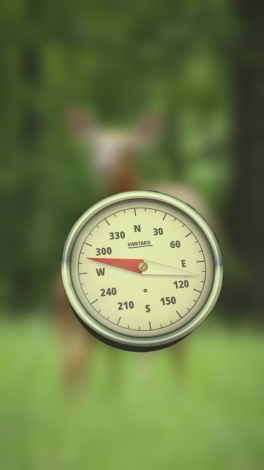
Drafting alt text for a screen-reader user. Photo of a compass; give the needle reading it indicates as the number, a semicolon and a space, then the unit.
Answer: 285; °
